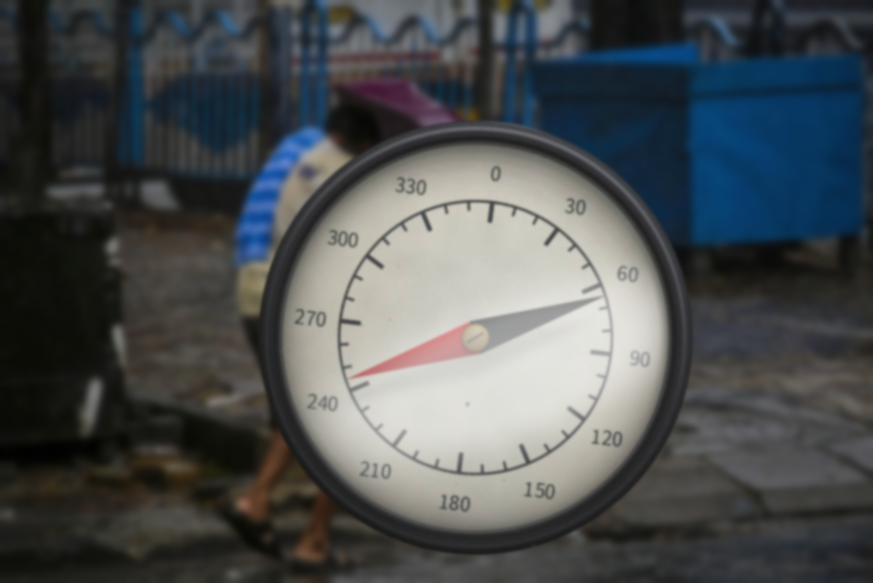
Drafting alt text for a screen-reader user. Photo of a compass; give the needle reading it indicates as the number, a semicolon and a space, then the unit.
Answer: 245; °
